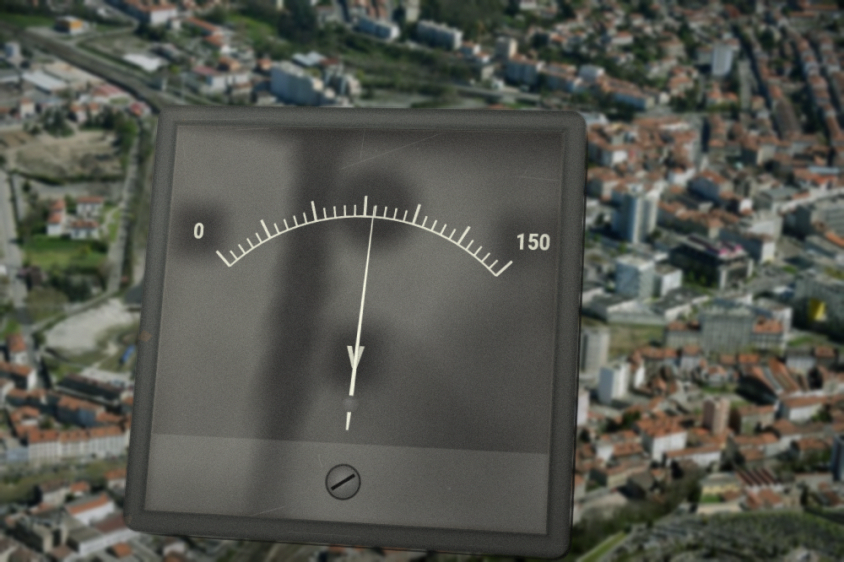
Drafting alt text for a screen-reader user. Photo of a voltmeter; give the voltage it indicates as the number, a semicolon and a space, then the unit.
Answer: 80; V
